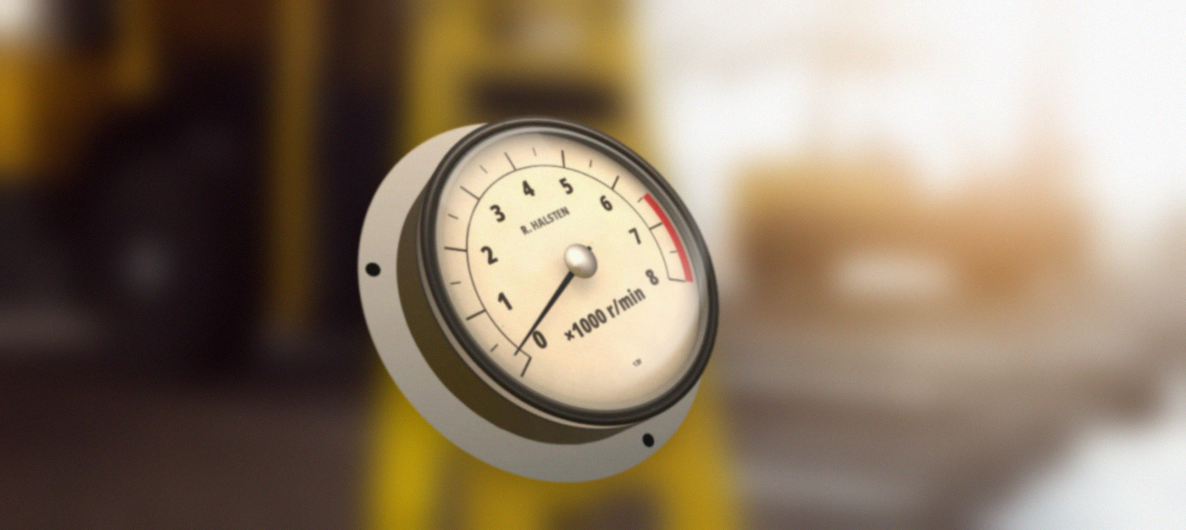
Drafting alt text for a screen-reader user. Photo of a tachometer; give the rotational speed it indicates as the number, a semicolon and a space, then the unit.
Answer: 250; rpm
